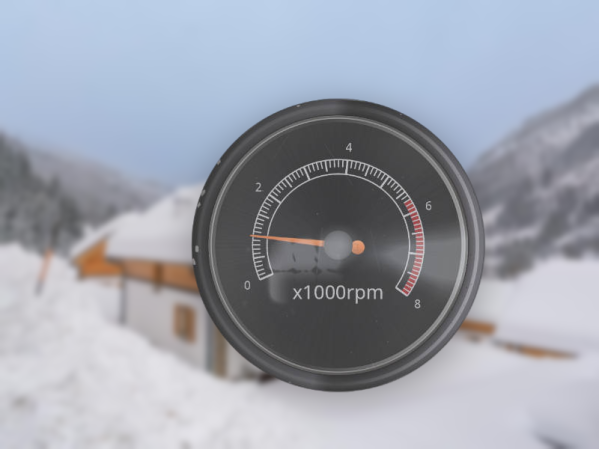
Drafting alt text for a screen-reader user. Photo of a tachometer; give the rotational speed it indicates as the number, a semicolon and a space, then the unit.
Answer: 1000; rpm
